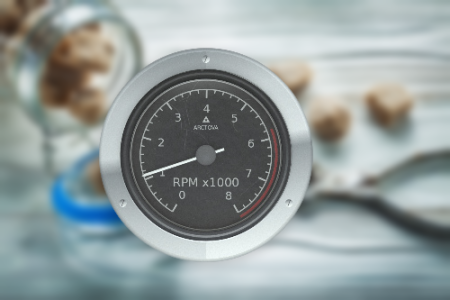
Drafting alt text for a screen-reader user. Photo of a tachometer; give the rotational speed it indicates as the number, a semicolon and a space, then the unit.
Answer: 1100; rpm
